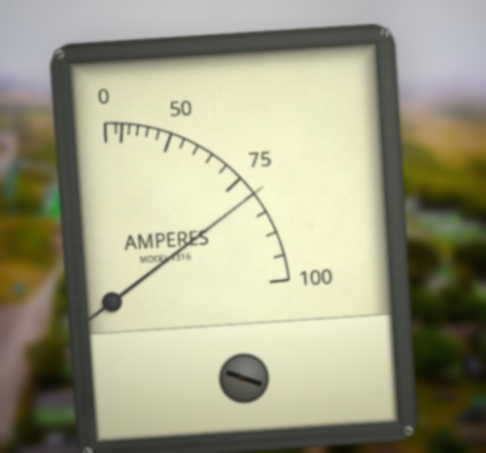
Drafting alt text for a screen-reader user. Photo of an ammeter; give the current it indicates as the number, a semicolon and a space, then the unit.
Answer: 80; A
